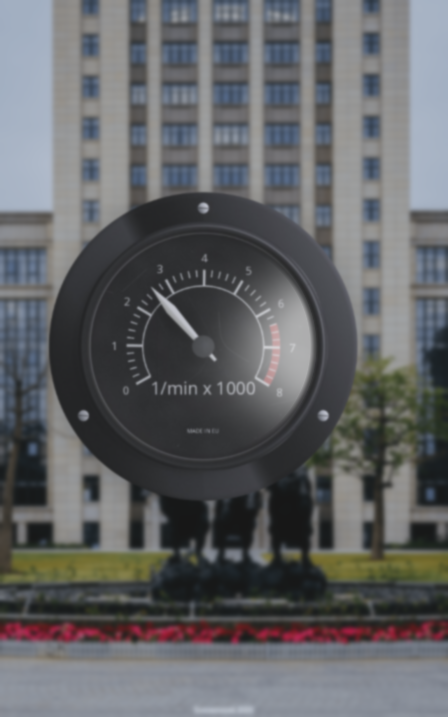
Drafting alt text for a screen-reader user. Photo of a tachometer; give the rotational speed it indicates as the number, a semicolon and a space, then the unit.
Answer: 2600; rpm
